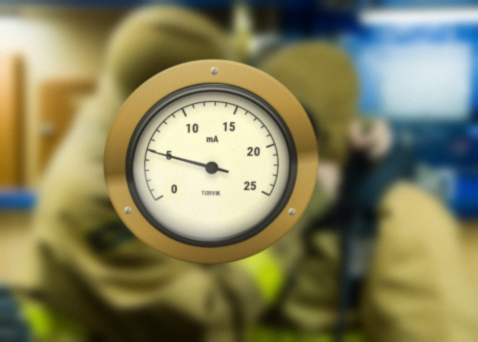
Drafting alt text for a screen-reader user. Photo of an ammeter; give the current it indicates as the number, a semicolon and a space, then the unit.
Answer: 5; mA
